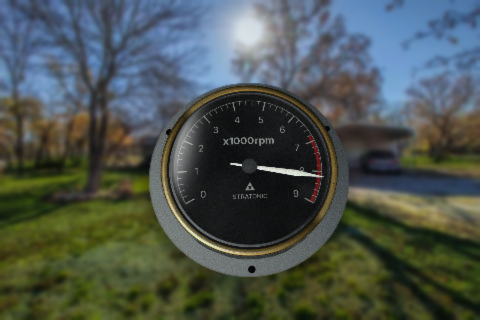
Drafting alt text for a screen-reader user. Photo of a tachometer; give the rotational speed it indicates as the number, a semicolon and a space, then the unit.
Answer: 8200; rpm
